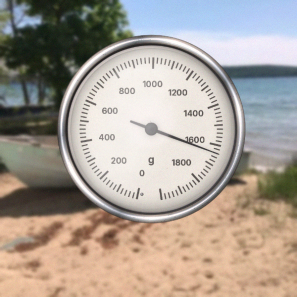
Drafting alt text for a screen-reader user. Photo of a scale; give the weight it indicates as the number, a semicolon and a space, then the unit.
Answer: 1640; g
